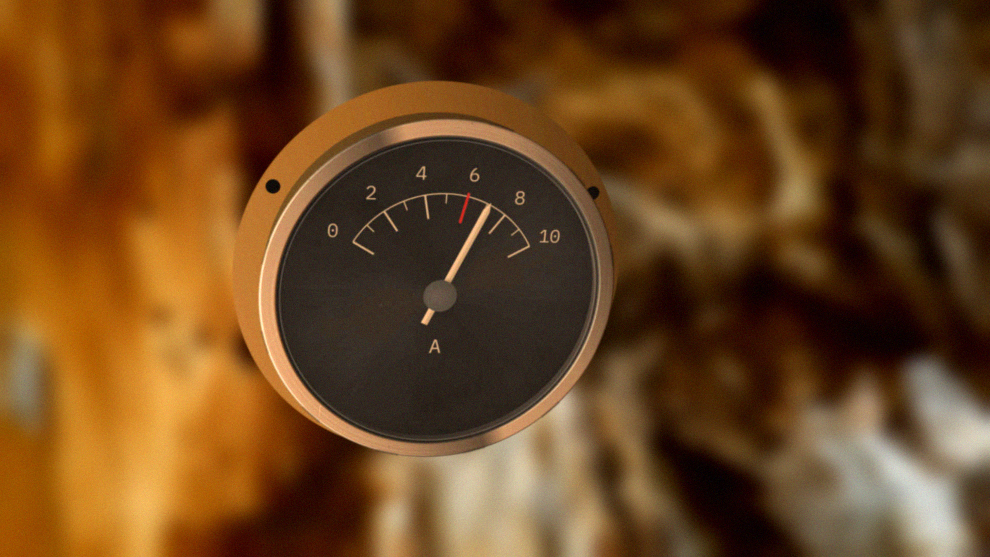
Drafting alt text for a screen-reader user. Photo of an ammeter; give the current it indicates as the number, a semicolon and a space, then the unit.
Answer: 7; A
